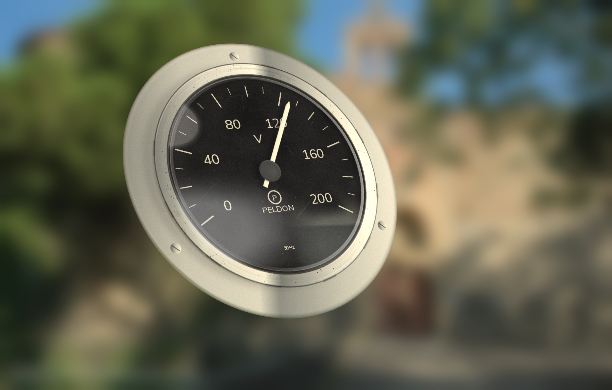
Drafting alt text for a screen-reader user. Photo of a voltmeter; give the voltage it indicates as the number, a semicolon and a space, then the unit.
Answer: 125; V
